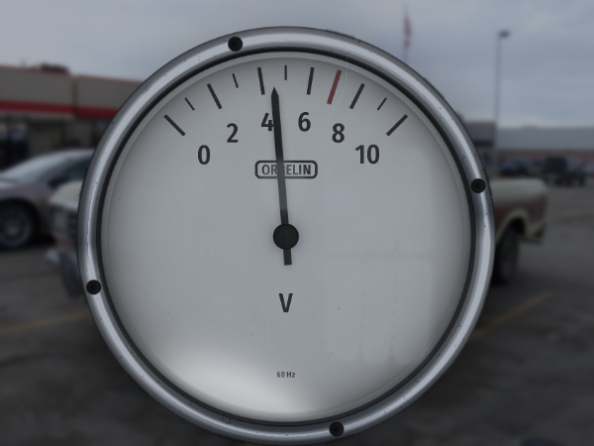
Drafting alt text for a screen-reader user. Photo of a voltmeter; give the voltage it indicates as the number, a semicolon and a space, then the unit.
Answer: 4.5; V
